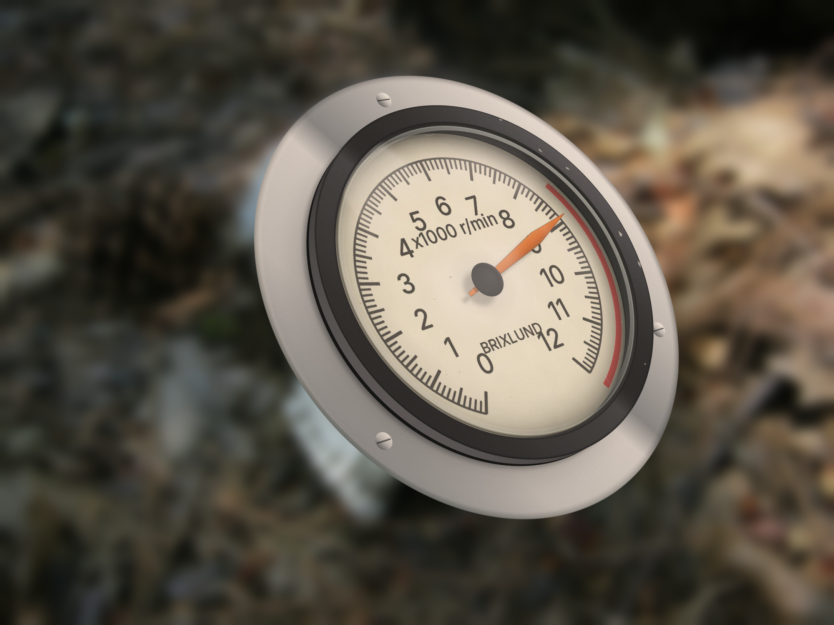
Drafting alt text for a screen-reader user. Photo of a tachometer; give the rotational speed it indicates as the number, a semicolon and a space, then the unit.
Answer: 8900; rpm
